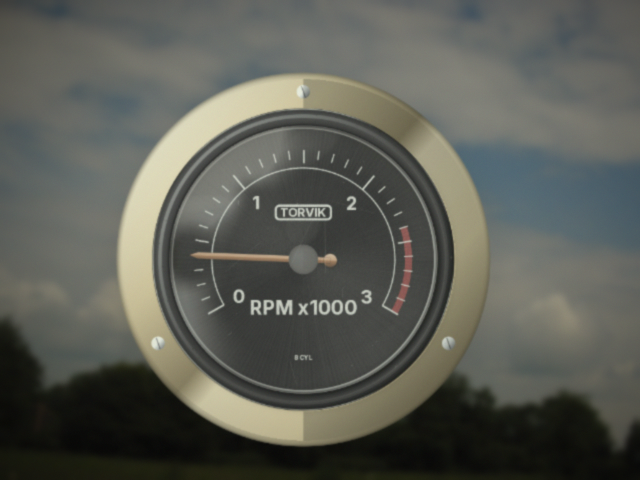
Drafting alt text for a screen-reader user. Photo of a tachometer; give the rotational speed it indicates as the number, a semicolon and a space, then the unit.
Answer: 400; rpm
